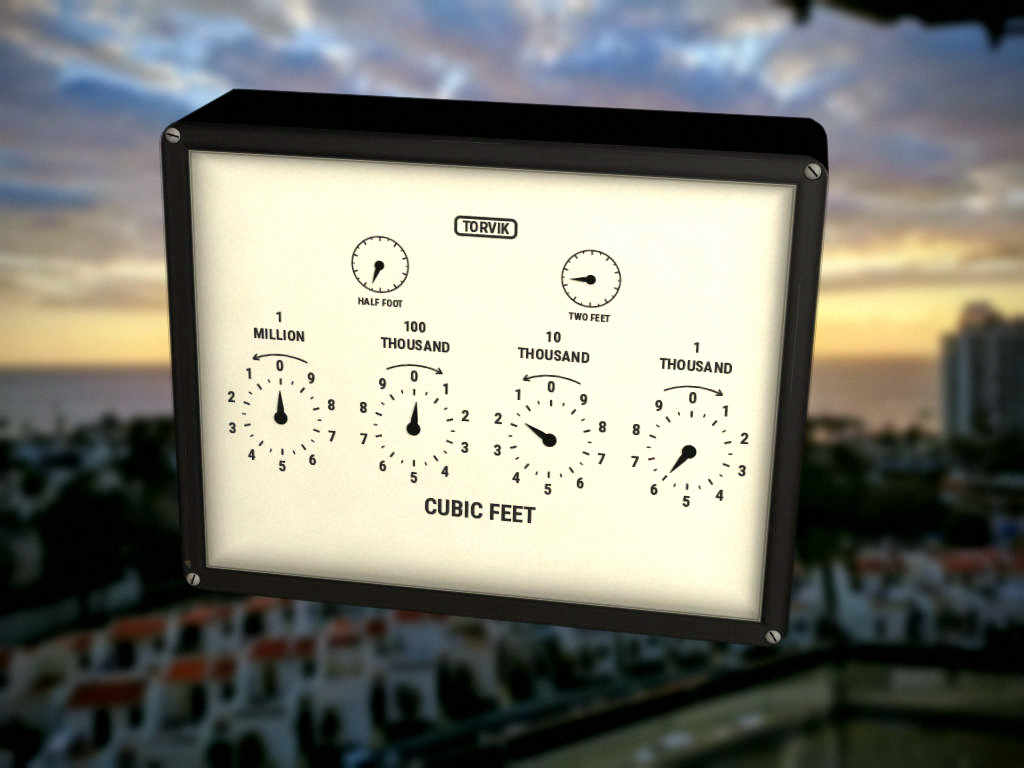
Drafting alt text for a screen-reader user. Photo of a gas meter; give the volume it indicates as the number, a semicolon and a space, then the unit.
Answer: 1600; ft³
